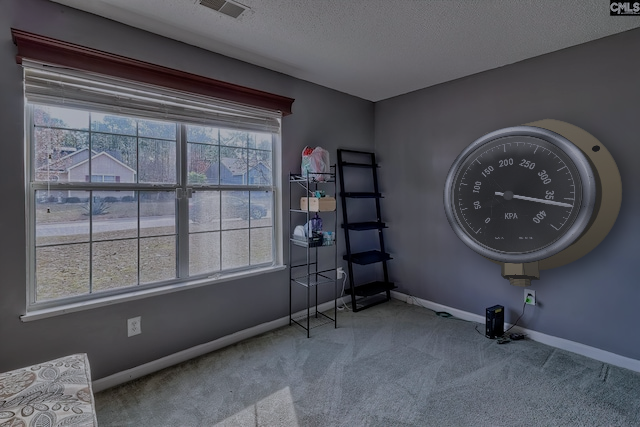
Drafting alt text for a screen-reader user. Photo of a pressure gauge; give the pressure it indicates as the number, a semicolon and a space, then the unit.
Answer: 360; kPa
